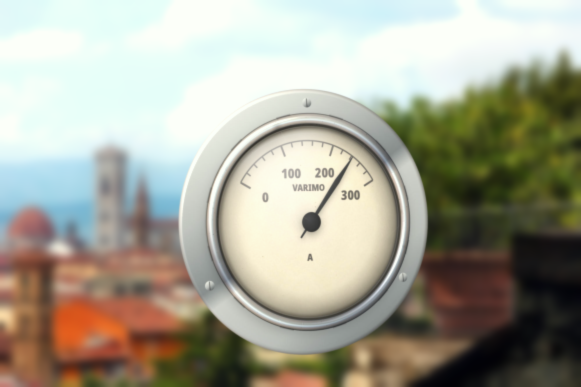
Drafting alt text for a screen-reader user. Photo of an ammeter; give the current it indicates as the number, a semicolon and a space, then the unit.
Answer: 240; A
